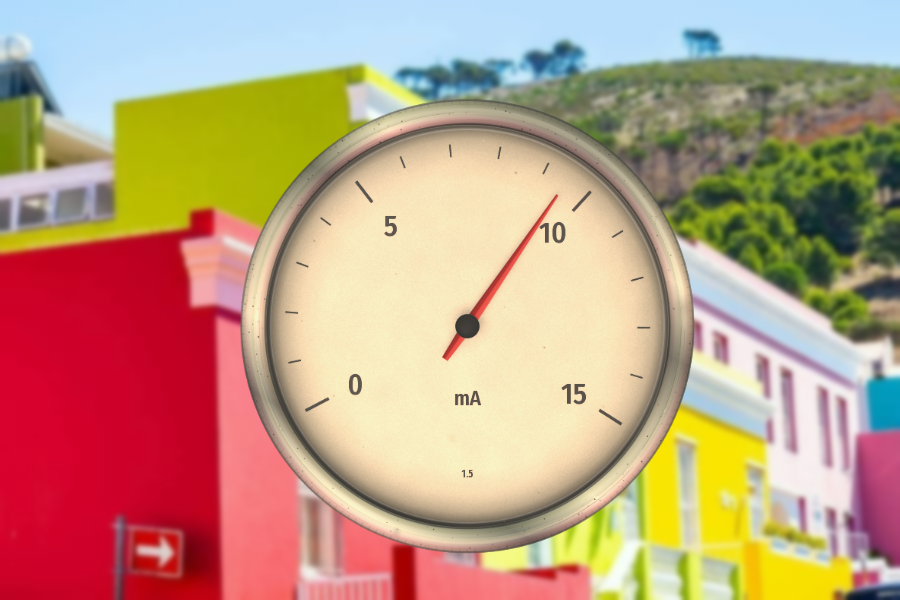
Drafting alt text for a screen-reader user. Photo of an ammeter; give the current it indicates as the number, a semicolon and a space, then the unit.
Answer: 9.5; mA
